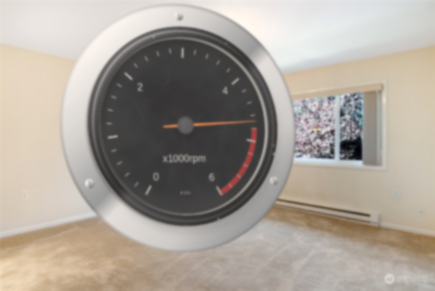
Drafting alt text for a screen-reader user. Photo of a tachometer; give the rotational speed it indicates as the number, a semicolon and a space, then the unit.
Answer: 4700; rpm
